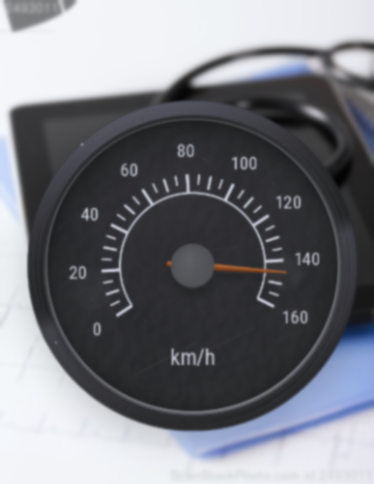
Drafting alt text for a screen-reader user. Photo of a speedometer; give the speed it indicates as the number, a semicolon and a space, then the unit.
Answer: 145; km/h
